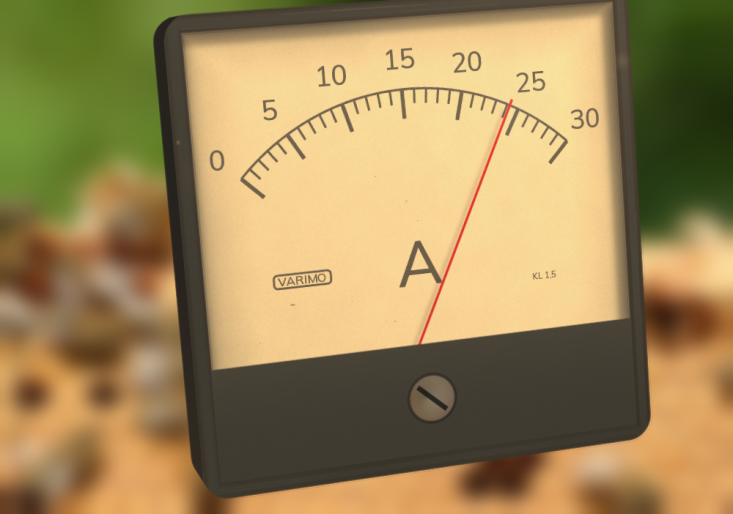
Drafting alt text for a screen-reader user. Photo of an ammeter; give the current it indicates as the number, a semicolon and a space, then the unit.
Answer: 24; A
